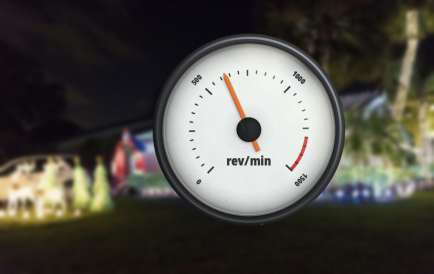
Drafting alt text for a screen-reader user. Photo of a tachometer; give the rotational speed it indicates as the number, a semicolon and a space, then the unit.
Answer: 625; rpm
